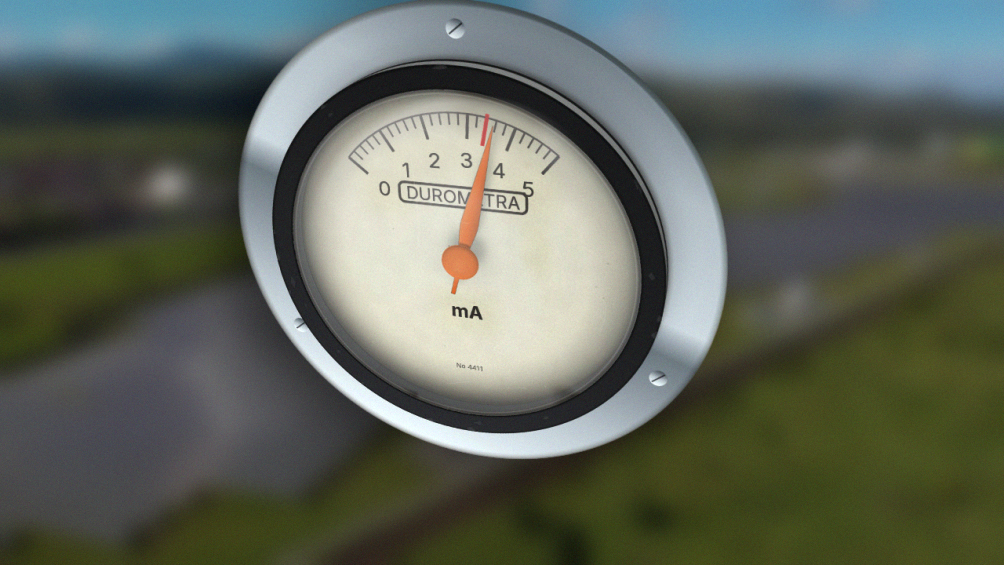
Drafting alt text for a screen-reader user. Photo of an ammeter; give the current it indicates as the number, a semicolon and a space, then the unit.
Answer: 3.6; mA
